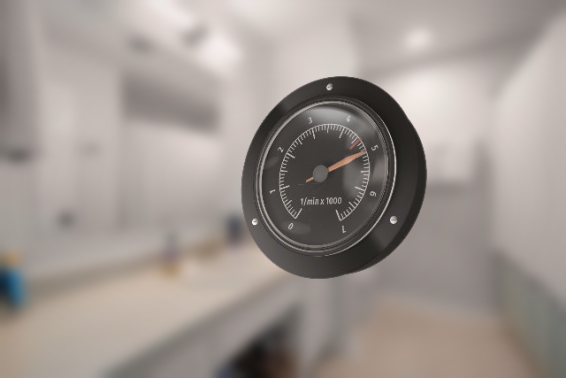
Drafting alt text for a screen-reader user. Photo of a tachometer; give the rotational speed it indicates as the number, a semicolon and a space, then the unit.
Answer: 5000; rpm
